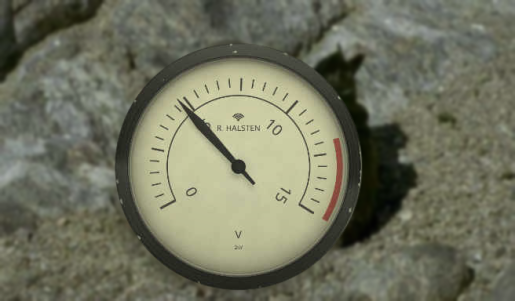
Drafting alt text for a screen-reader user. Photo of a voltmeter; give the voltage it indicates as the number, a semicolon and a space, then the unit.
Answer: 4.75; V
